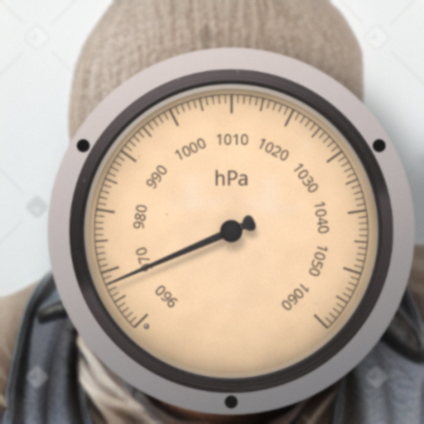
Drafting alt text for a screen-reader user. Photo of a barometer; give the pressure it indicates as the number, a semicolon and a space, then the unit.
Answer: 968; hPa
